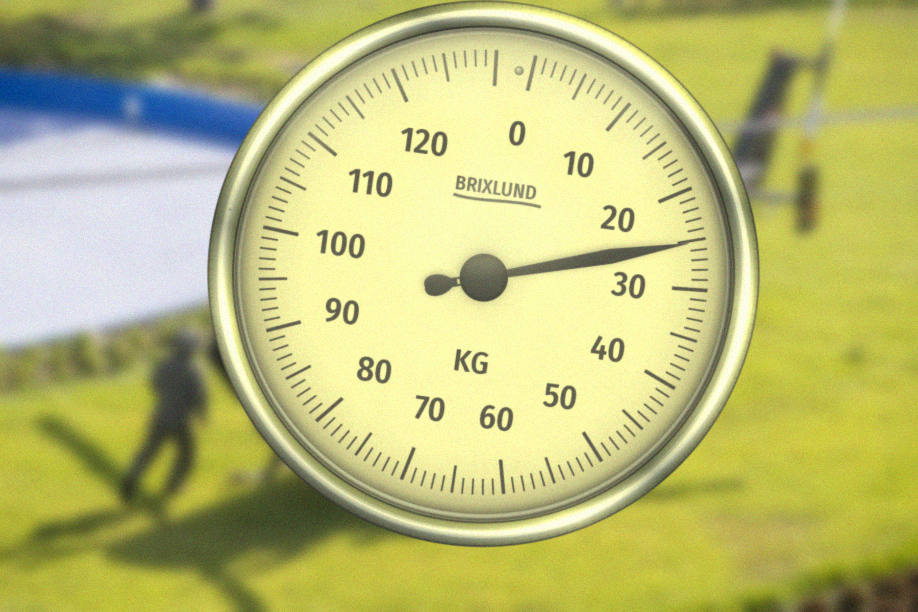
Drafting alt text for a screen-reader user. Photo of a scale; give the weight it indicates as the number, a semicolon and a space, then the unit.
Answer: 25; kg
